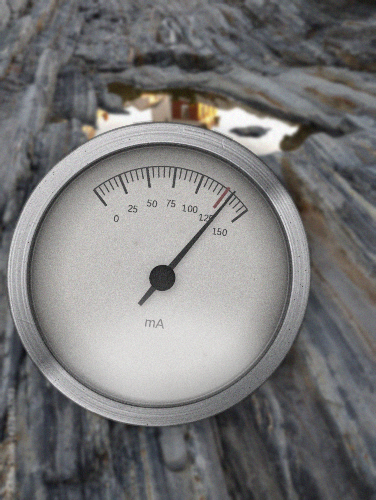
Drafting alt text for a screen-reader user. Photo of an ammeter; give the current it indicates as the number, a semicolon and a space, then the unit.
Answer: 130; mA
